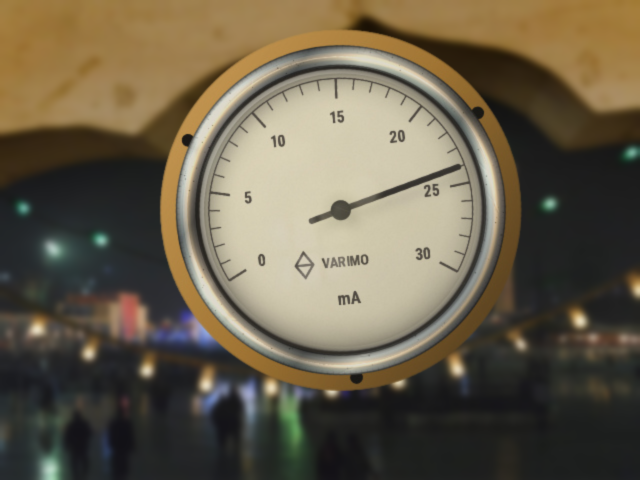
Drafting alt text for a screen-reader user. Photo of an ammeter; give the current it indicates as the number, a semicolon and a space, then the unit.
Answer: 24; mA
